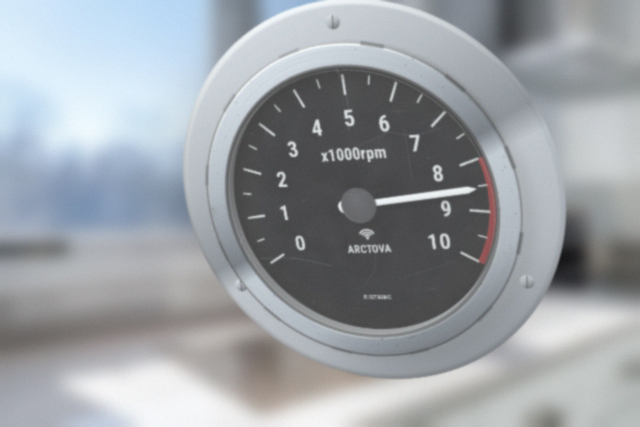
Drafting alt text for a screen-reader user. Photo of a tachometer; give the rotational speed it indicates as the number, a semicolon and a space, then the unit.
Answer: 8500; rpm
